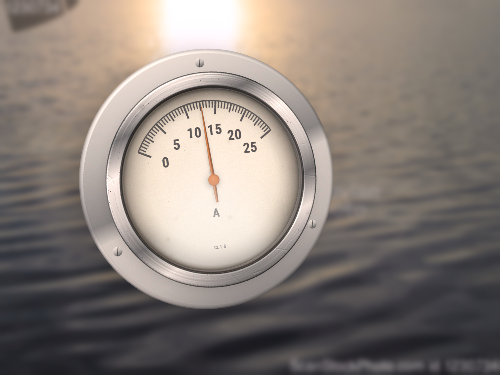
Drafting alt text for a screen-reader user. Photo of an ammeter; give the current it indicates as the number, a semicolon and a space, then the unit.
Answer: 12.5; A
